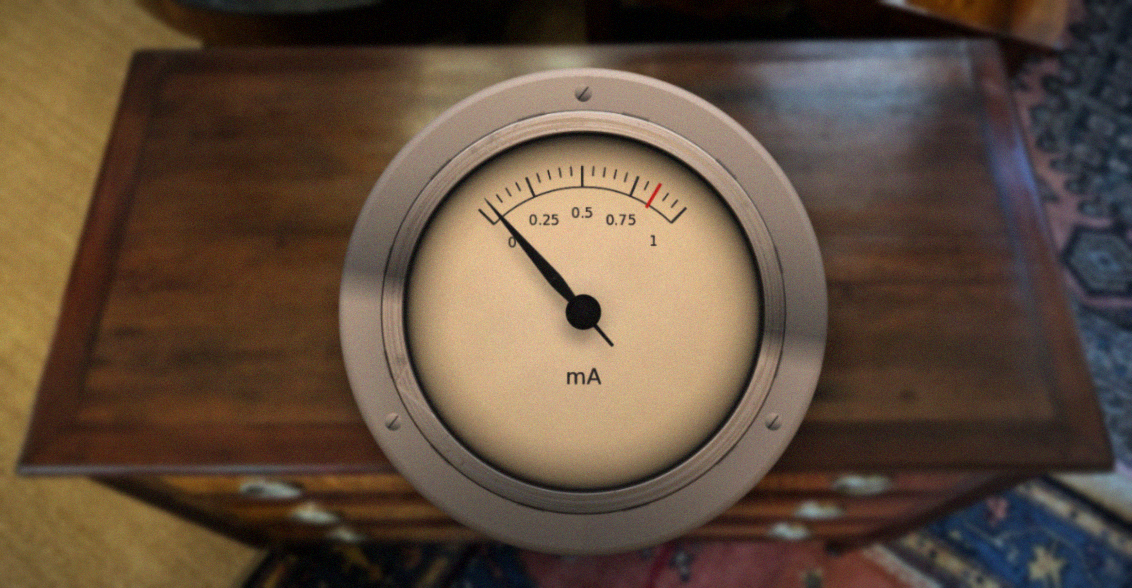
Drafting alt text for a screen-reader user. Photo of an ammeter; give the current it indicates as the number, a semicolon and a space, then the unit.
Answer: 0.05; mA
